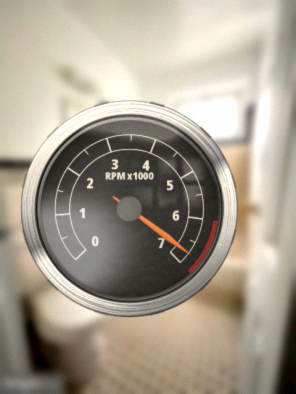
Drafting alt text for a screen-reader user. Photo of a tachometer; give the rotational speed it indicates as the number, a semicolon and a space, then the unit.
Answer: 6750; rpm
